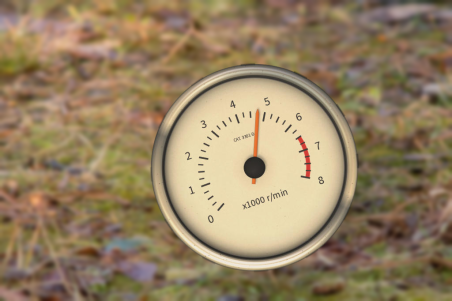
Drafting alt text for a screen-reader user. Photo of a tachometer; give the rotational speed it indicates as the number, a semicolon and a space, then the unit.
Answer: 4750; rpm
